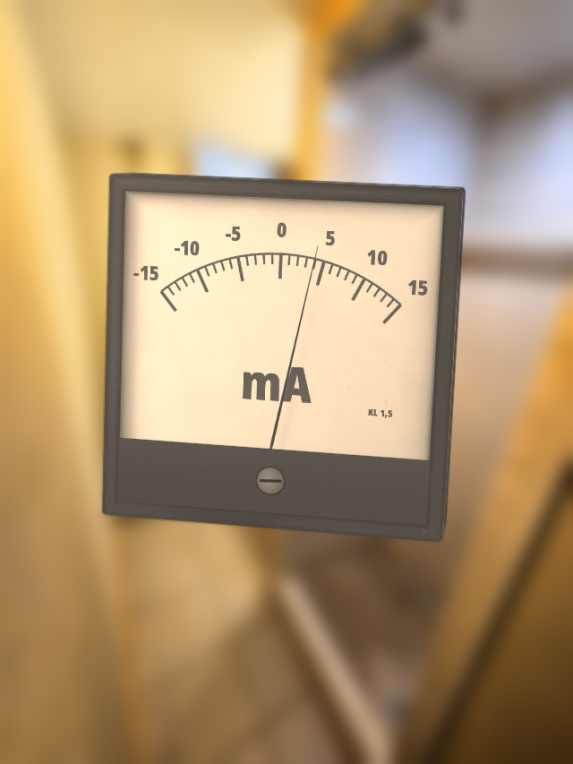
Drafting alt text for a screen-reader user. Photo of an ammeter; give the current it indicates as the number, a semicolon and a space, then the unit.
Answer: 4; mA
